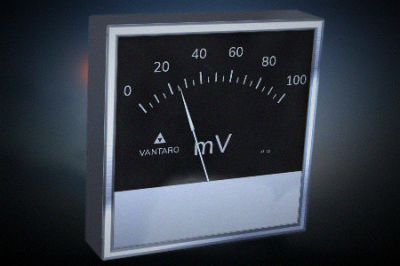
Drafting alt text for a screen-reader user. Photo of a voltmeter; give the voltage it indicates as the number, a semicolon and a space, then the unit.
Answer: 25; mV
